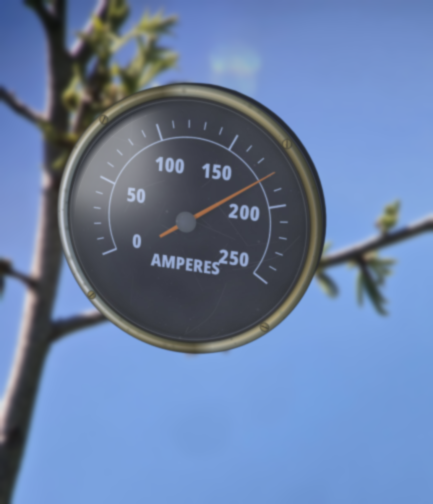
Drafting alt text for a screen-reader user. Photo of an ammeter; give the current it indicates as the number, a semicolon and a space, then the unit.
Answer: 180; A
